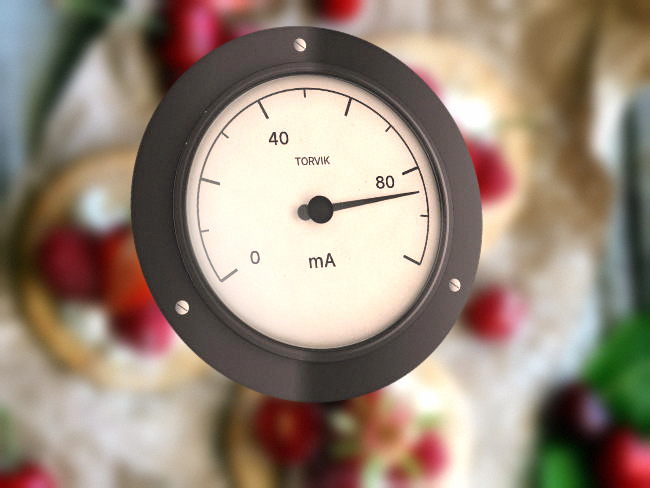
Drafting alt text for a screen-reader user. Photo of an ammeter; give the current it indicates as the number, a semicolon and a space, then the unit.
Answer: 85; mA
